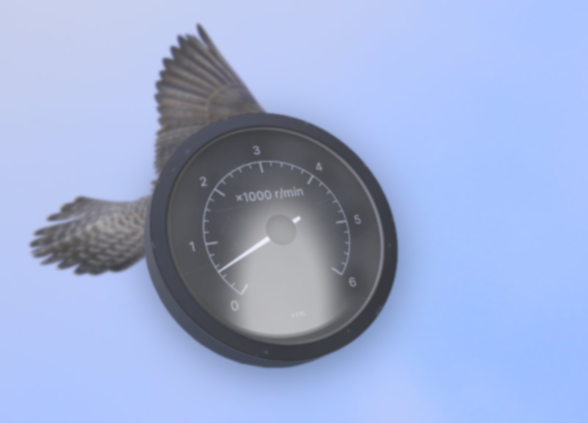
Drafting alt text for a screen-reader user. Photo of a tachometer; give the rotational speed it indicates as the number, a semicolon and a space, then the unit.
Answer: 500; rpm
